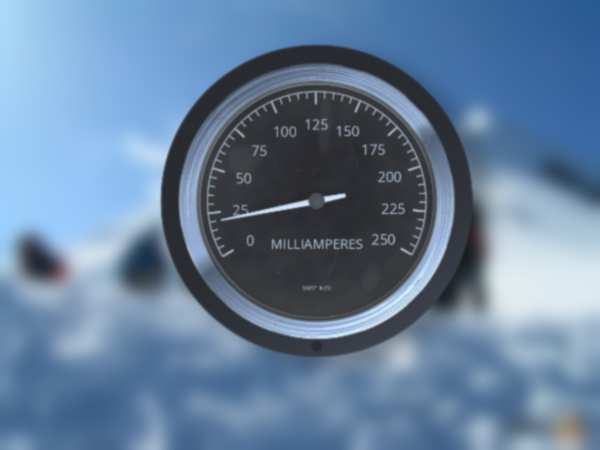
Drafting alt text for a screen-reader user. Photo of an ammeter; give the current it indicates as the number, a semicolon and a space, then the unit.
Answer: 20; mA
